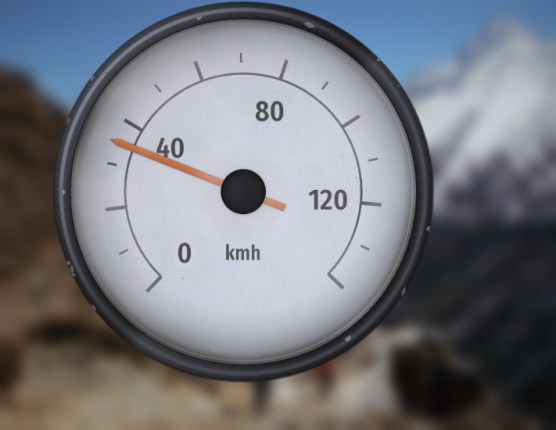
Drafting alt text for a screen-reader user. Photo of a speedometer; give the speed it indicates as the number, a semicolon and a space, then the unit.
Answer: 35; km/h
